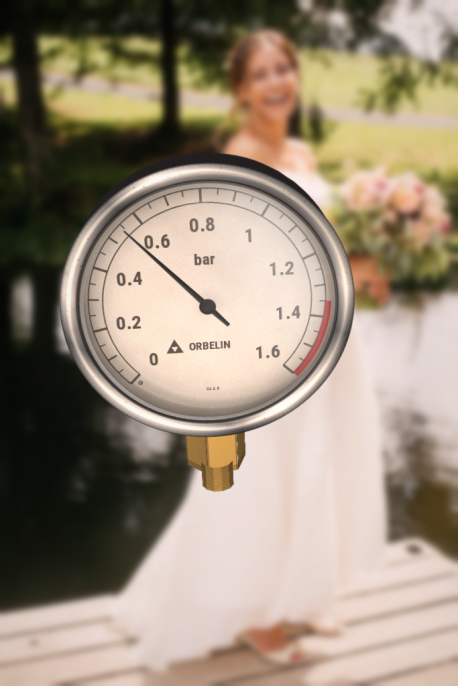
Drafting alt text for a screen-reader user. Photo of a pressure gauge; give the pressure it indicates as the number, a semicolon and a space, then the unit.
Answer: 0.55; bar
